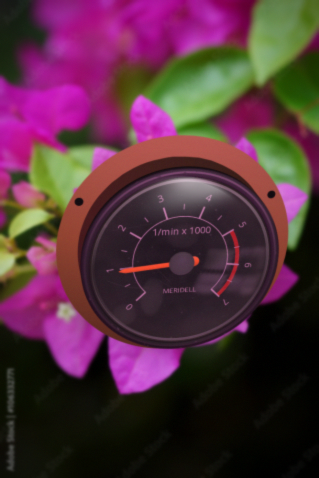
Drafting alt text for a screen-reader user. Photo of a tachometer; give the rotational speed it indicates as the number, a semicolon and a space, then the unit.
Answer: 1000; rpm
